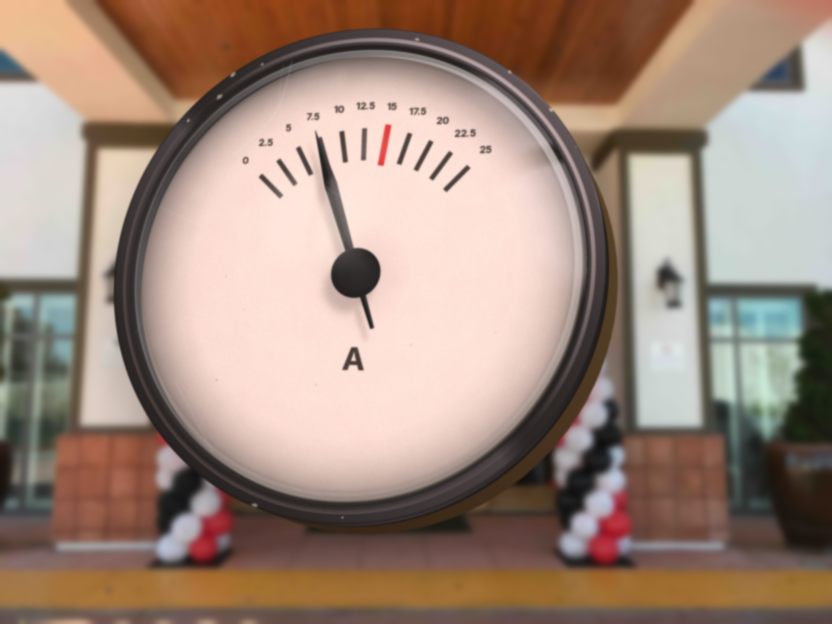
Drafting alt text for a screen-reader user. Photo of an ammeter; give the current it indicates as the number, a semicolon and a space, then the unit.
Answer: 7.5; A
